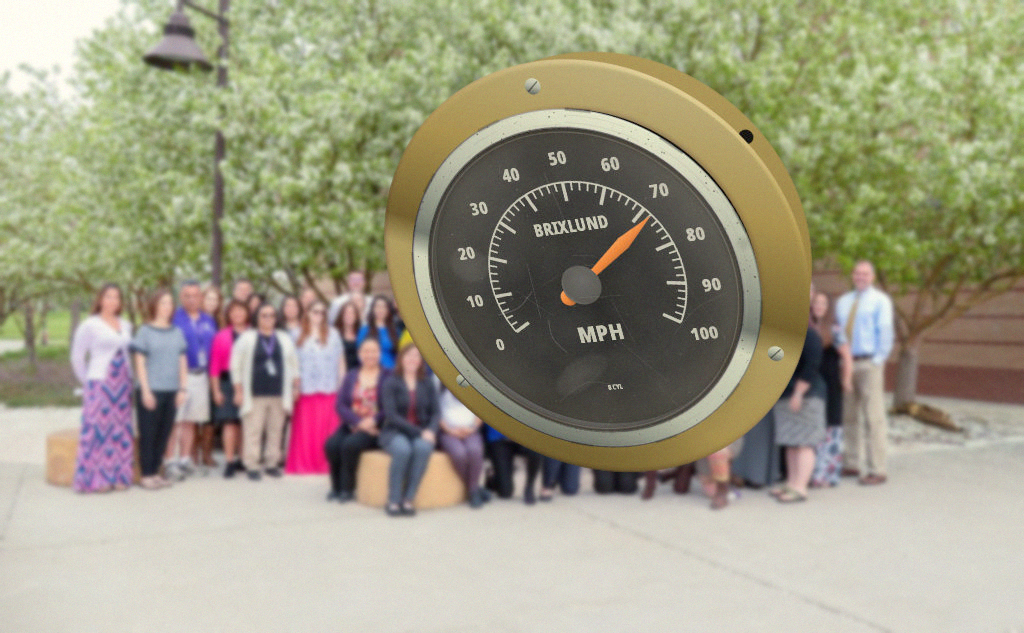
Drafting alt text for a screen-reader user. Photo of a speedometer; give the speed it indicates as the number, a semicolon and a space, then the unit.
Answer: 72; mph
